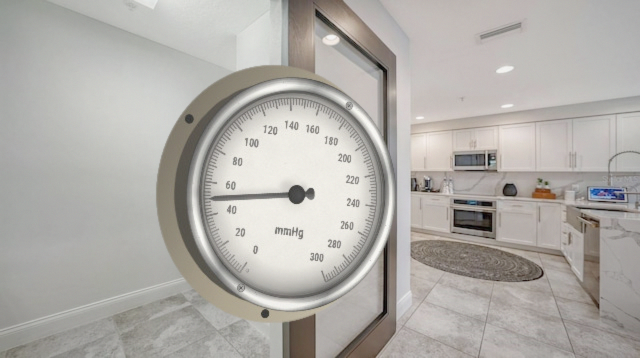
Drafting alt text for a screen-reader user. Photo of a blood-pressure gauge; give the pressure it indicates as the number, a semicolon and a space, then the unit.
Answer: 50; mmHg
